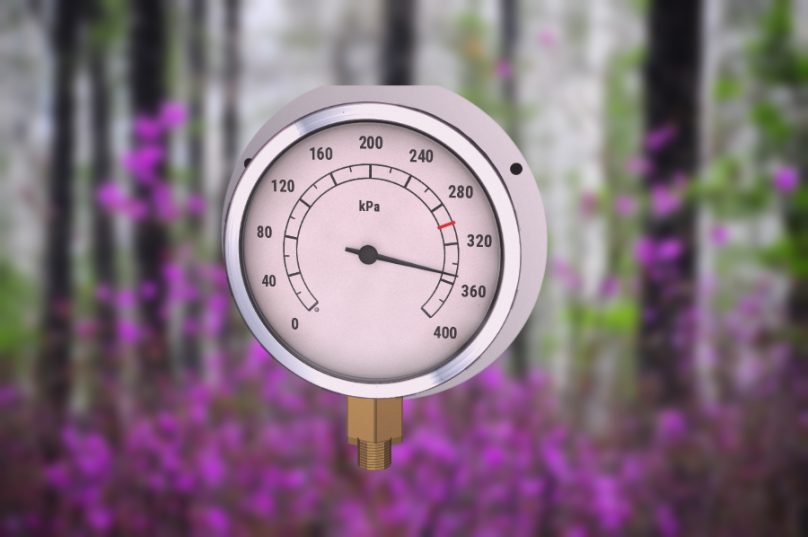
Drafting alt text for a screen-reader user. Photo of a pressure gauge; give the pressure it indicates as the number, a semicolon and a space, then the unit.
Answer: 350; kPa
